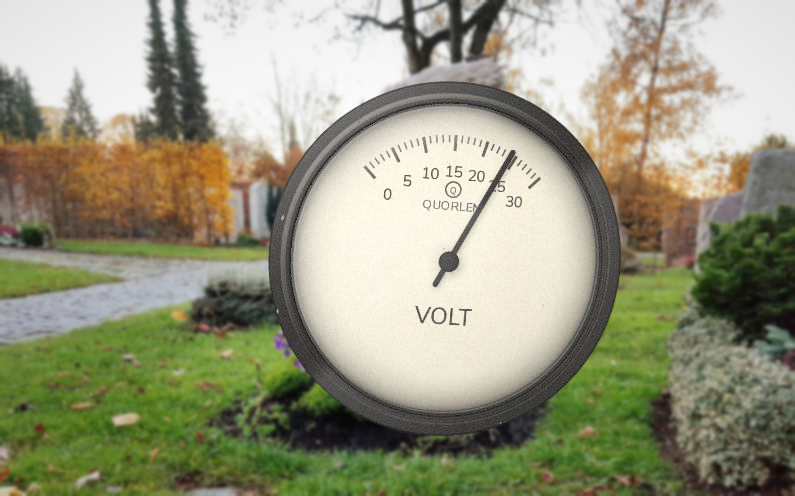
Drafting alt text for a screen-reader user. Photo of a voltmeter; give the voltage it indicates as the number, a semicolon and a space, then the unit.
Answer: 24; V
